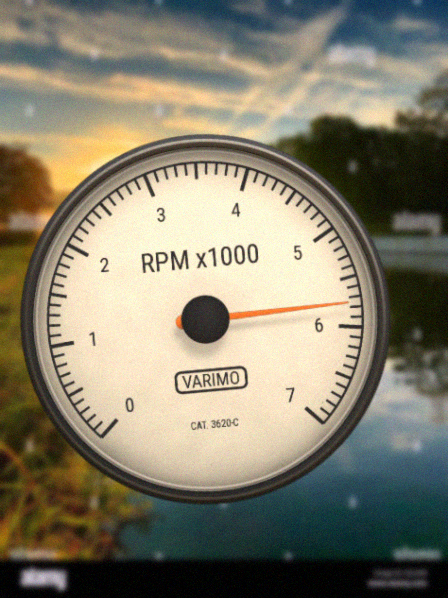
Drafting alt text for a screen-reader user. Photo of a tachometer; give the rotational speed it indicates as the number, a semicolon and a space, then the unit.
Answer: 5750; rpm
